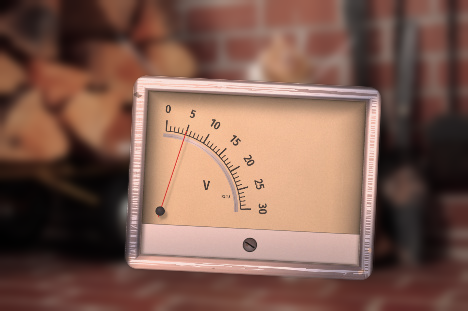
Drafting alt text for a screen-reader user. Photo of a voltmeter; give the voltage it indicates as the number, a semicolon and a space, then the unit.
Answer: 5; V
